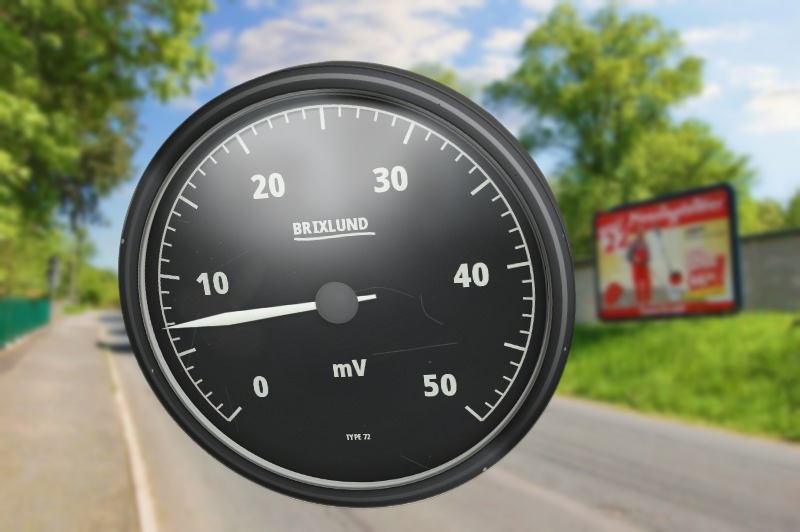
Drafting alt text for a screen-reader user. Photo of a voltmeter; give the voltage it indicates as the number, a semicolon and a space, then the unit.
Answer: 7; mV
